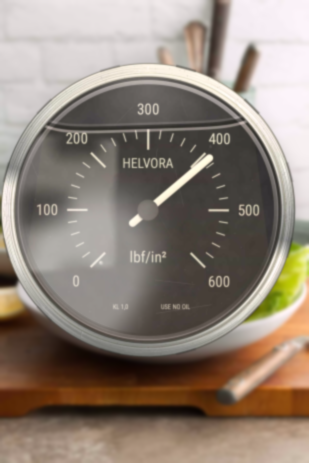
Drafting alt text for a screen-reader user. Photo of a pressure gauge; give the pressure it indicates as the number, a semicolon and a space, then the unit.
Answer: 410; psi
